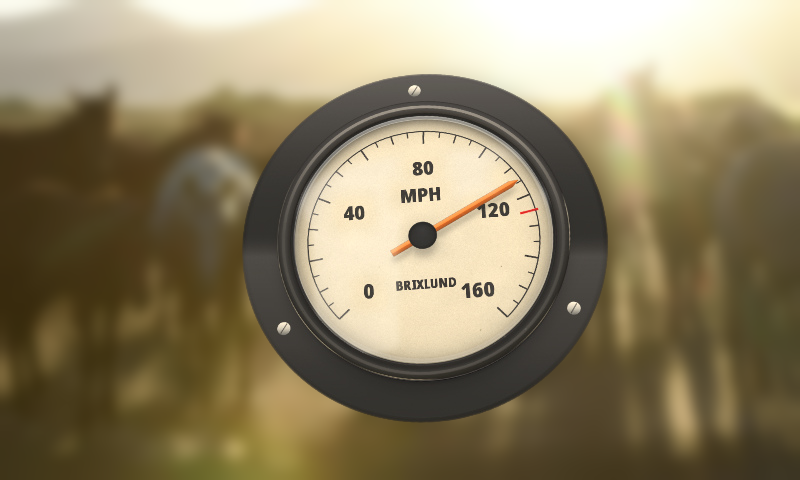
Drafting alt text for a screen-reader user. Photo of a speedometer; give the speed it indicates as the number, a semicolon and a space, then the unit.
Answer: 115; mph
